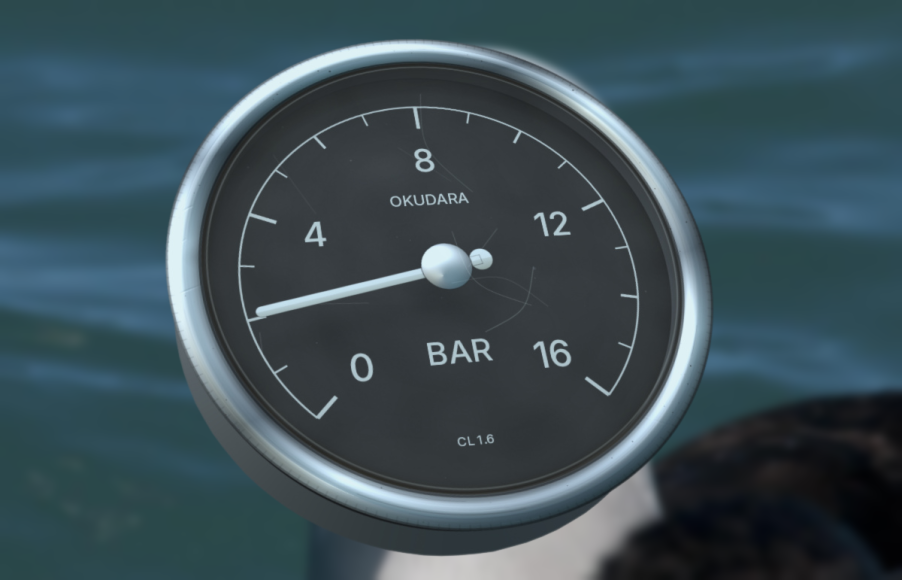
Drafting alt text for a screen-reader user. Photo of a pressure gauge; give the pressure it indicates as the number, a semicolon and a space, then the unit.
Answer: 2; bar
